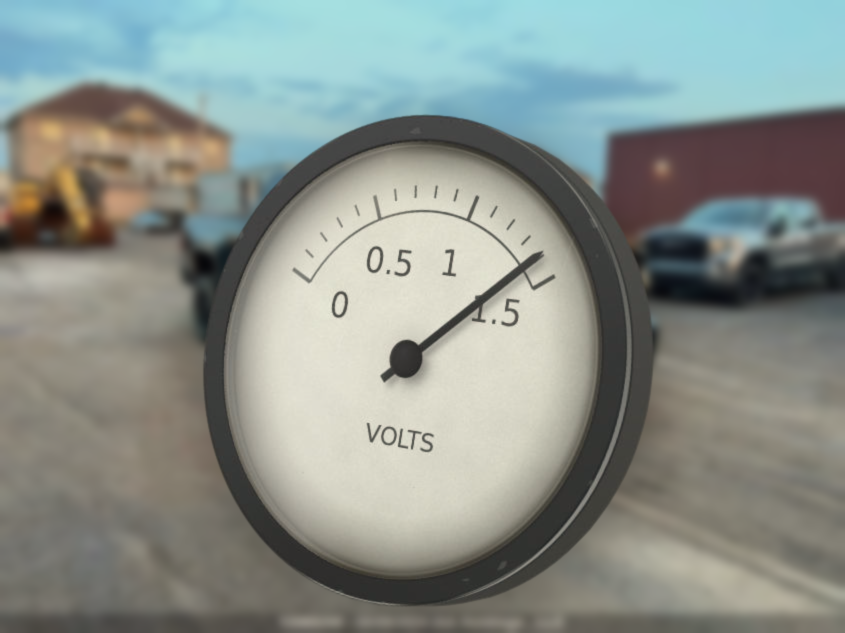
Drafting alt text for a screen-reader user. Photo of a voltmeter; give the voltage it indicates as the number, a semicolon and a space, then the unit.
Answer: 1.4; V
